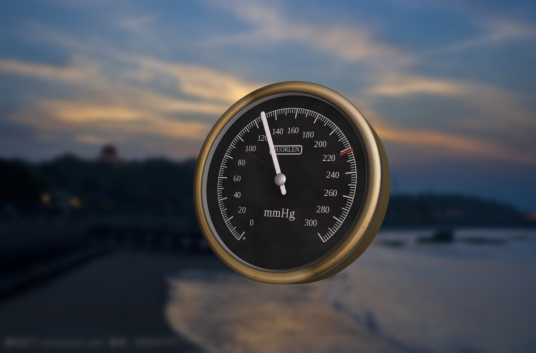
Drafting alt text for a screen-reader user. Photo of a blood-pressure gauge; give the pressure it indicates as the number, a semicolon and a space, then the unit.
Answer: 130; mmHg
